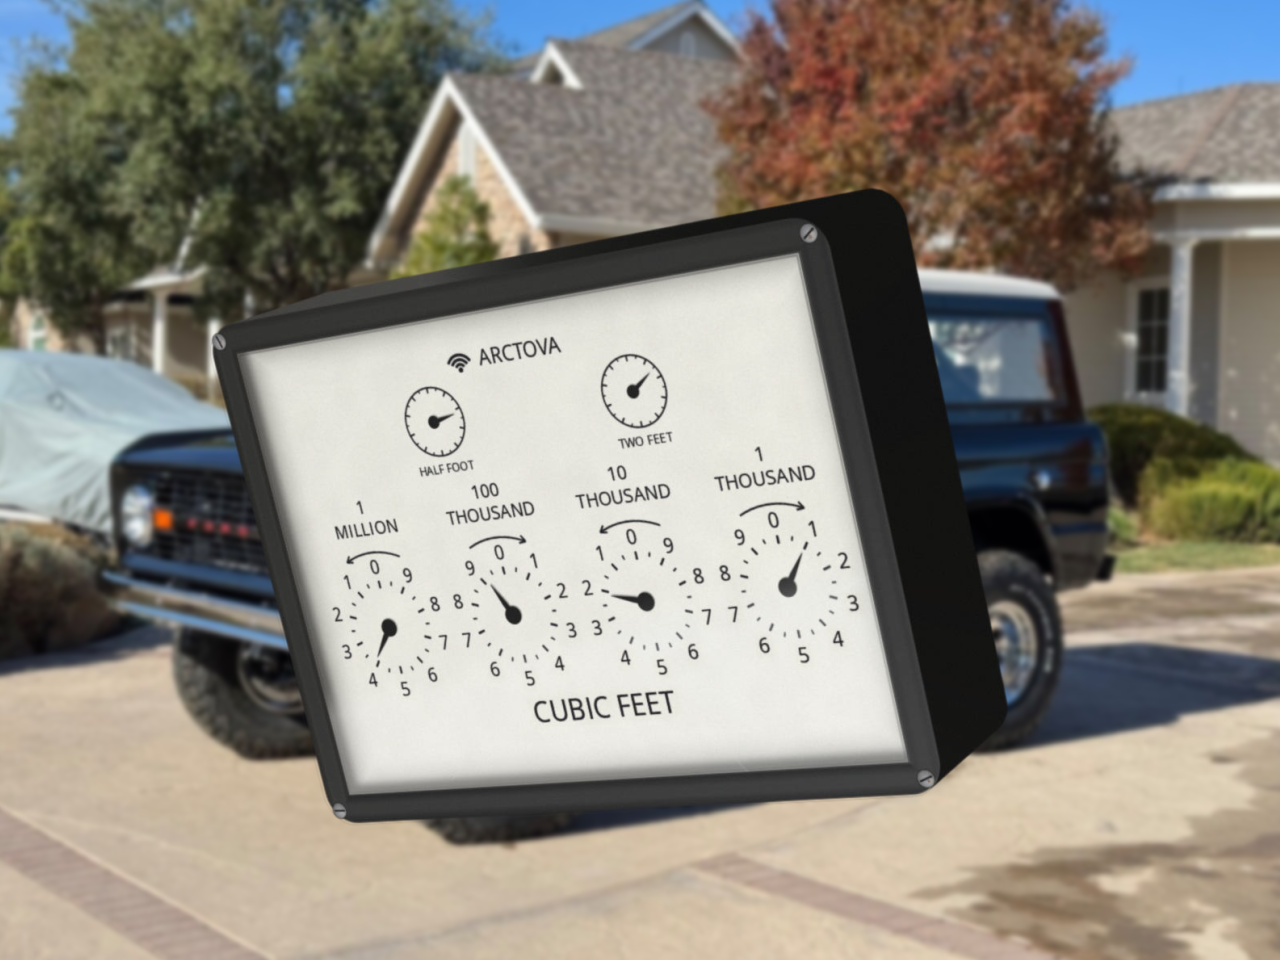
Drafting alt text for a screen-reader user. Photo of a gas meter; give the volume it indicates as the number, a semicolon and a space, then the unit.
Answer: 392100; ft³
